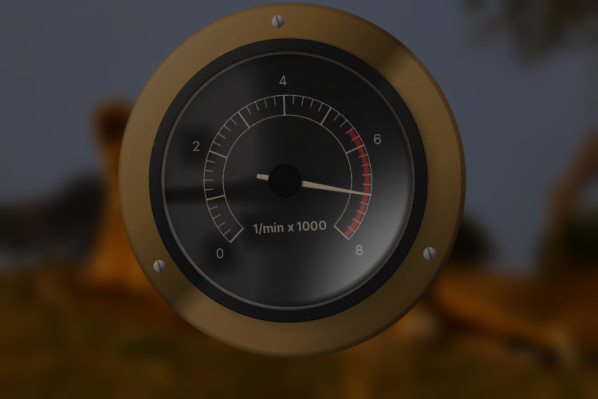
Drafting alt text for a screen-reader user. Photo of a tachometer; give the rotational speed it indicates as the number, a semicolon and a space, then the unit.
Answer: 7000; rpm
